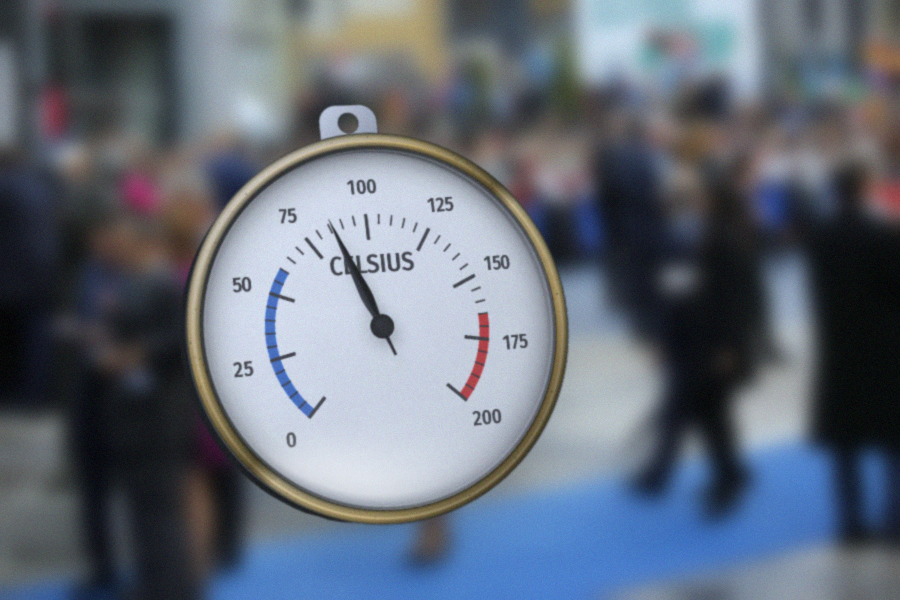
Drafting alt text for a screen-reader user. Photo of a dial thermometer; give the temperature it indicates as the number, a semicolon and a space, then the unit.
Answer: 85; °C
